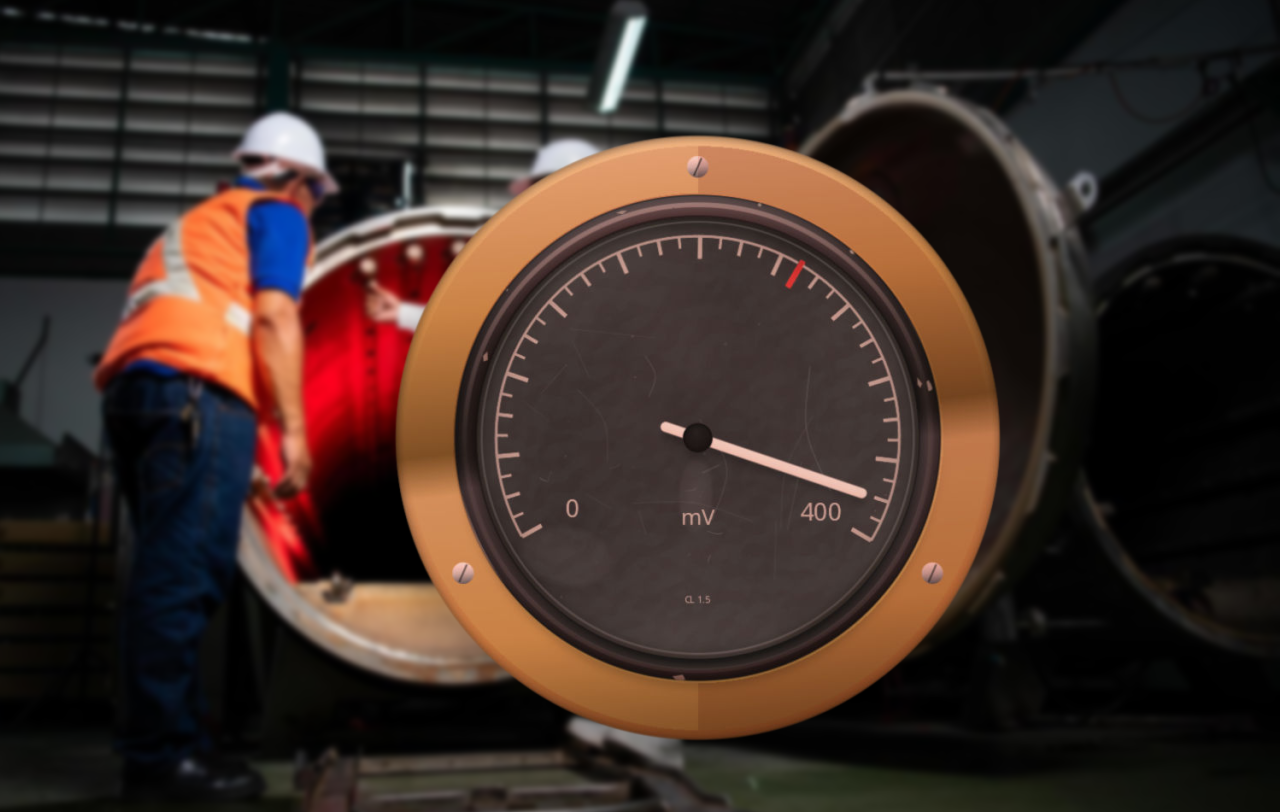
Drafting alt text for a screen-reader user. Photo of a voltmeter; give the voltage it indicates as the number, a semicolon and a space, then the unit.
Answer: 380; mV
